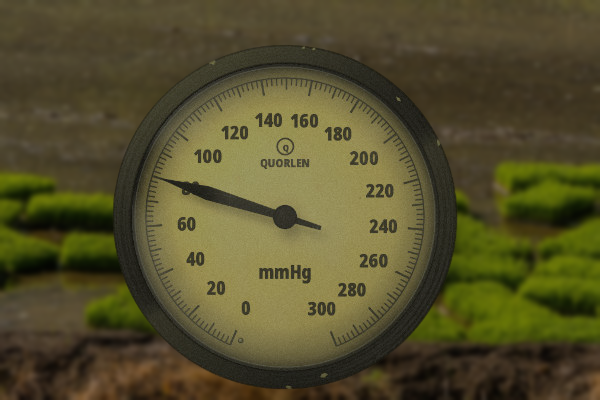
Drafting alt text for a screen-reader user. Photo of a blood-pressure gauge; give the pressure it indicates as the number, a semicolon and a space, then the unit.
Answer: 80; mmHg
